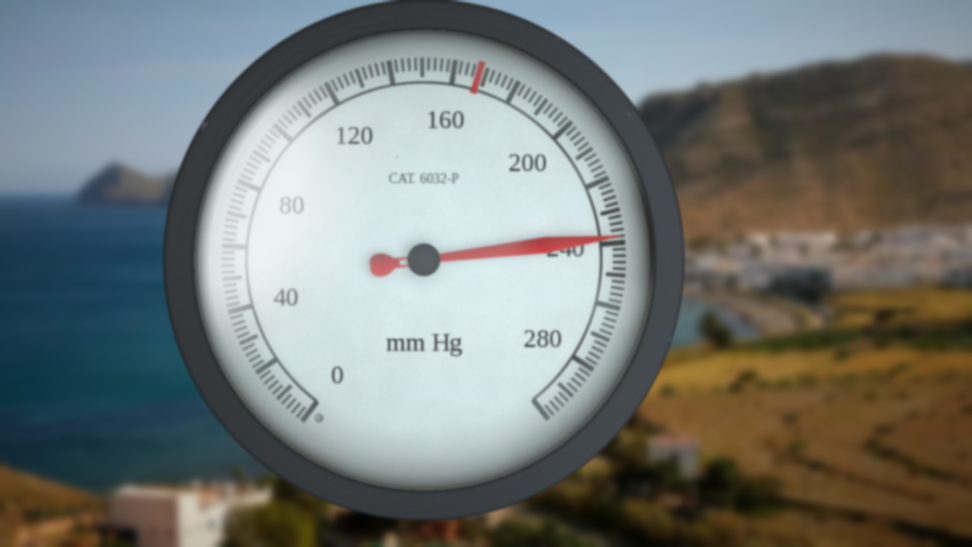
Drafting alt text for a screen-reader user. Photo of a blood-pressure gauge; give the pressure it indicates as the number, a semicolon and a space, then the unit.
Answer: 238; mmHg
